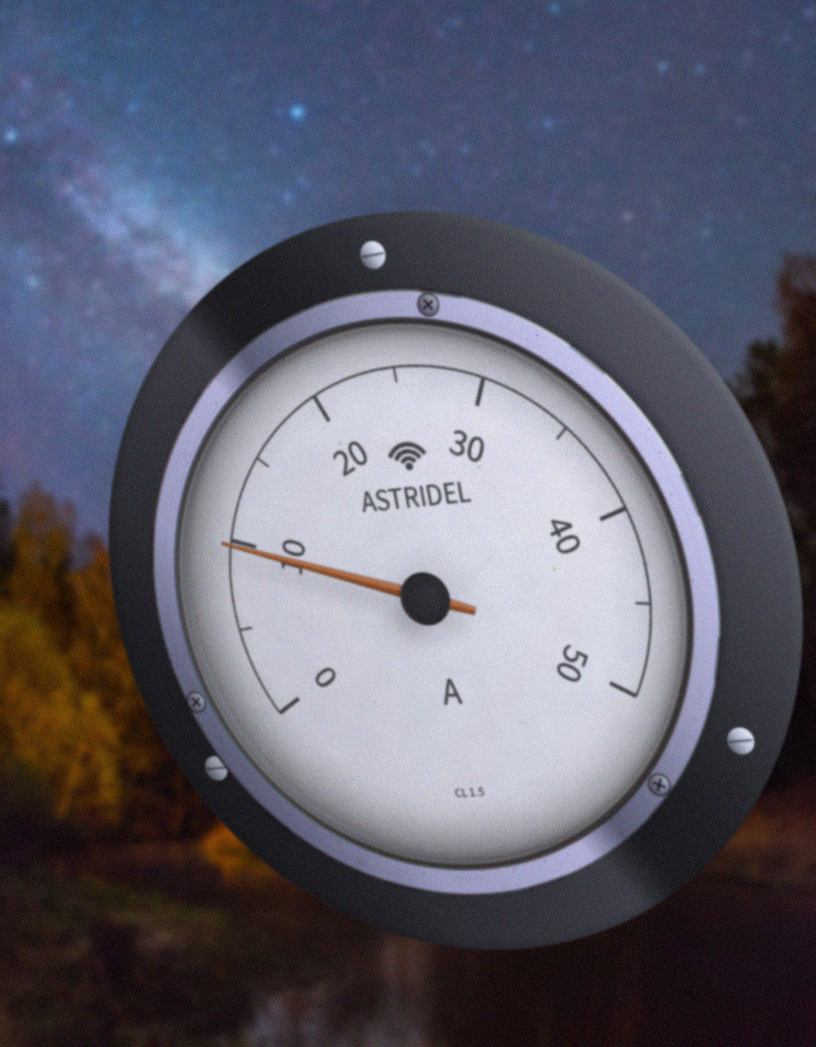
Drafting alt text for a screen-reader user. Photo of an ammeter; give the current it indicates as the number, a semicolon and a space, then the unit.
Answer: 10; A
